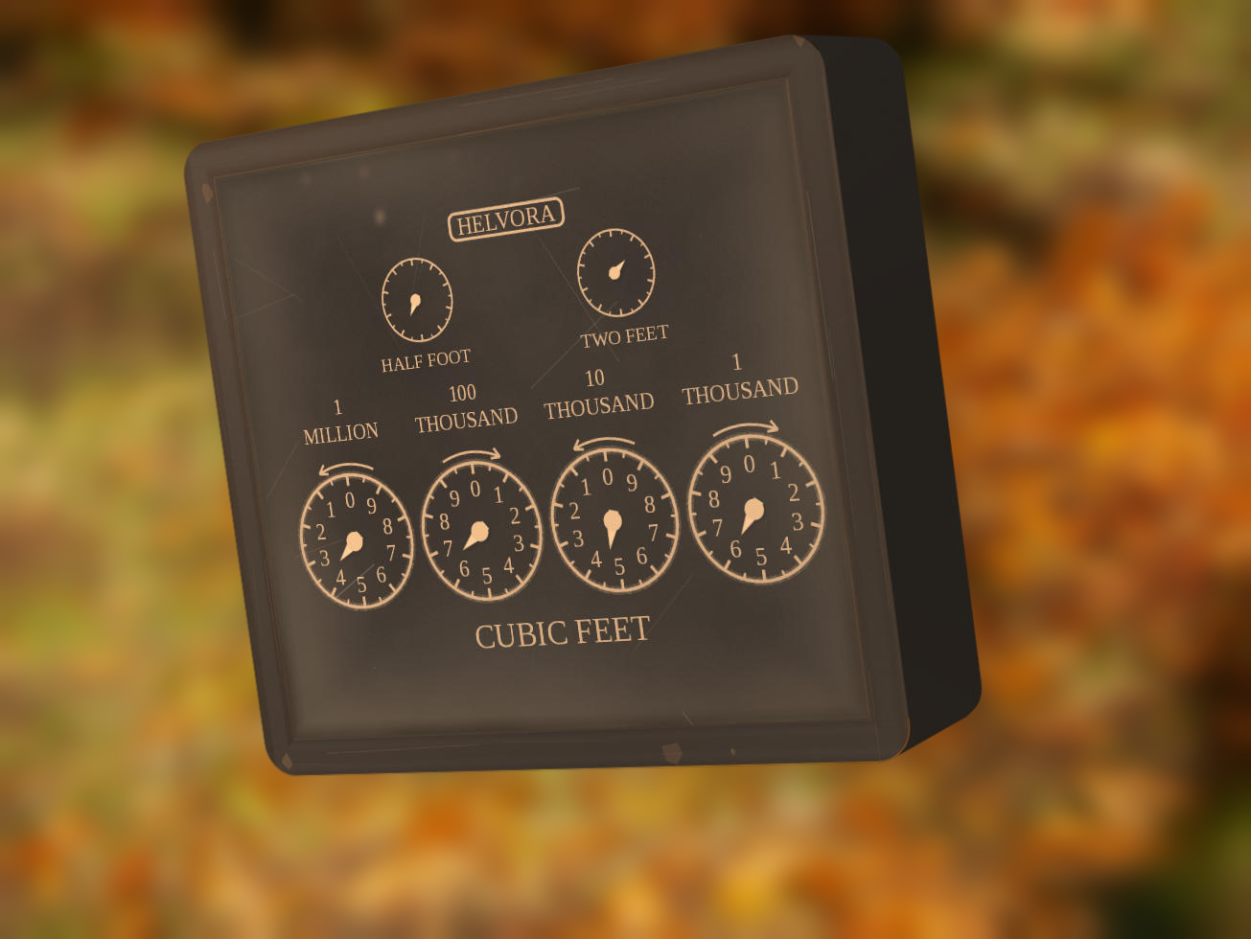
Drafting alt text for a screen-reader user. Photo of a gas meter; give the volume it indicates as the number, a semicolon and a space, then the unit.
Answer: 364600; ft³
